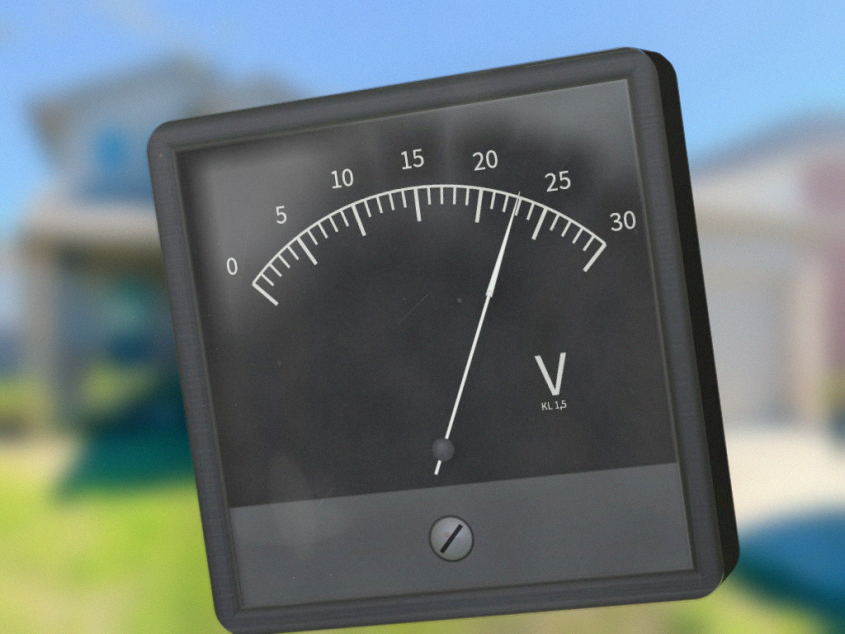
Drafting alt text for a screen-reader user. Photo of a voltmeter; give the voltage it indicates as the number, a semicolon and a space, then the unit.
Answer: 23; V
